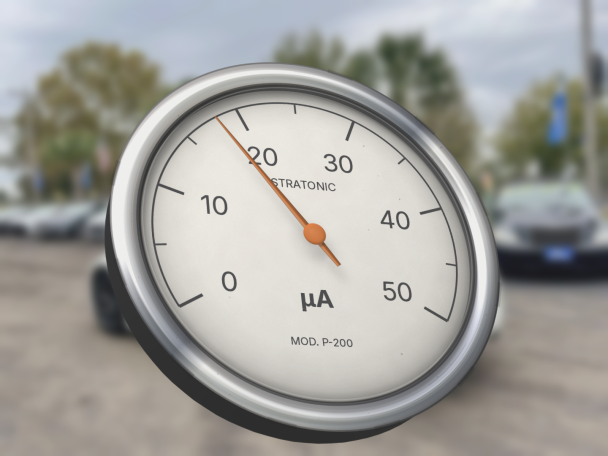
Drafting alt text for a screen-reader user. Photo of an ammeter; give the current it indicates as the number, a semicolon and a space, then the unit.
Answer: 17.5; µA
